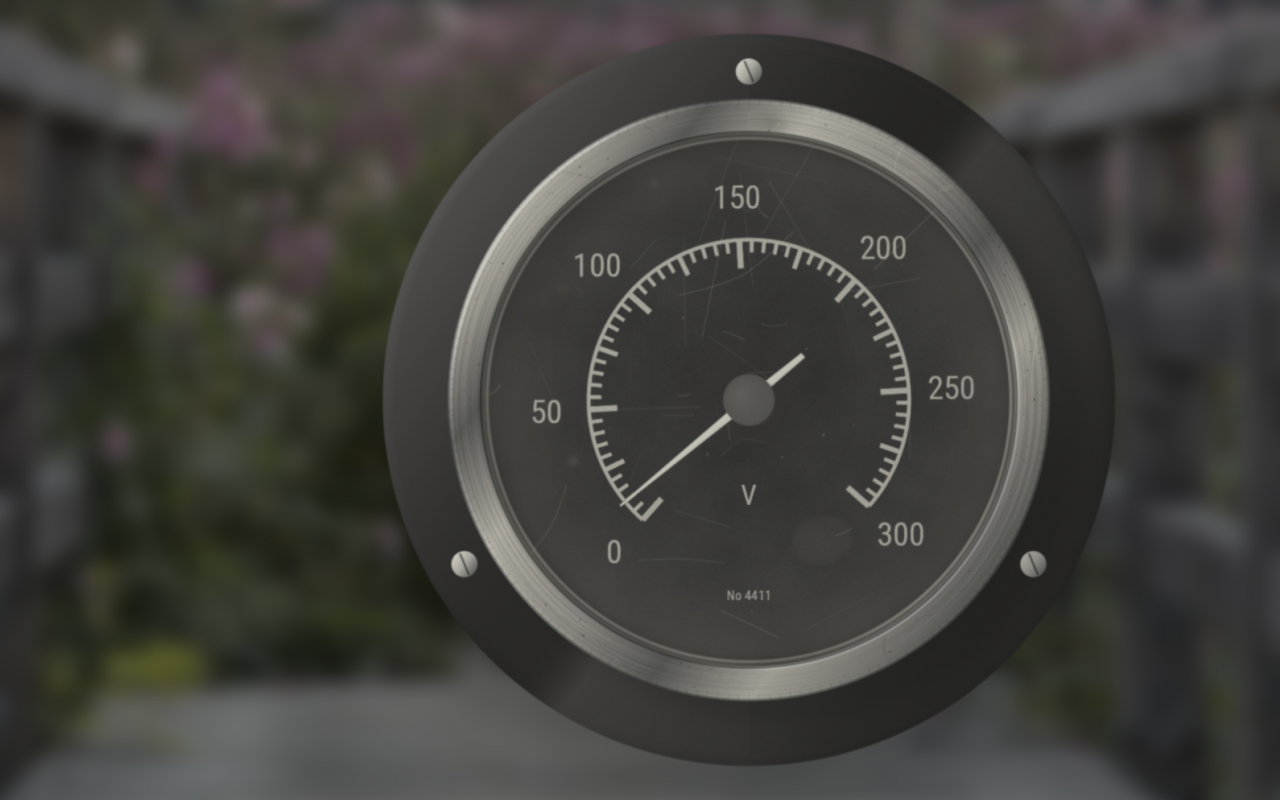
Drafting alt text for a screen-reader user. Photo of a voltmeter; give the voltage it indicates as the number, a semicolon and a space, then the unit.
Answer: 10; V
